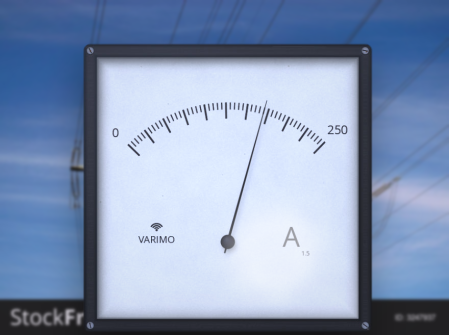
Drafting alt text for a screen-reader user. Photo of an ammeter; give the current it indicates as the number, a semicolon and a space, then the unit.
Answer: 170; A
